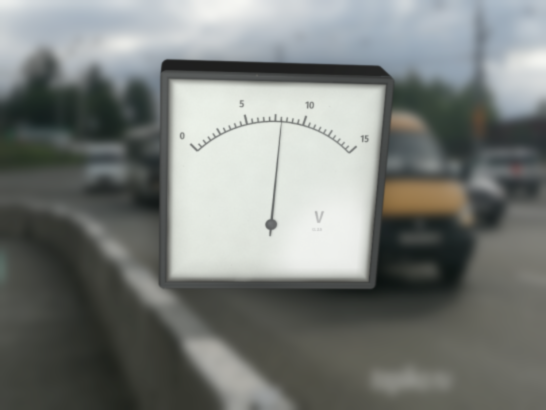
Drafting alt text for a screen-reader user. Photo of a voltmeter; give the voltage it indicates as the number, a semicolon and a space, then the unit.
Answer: 8; V
